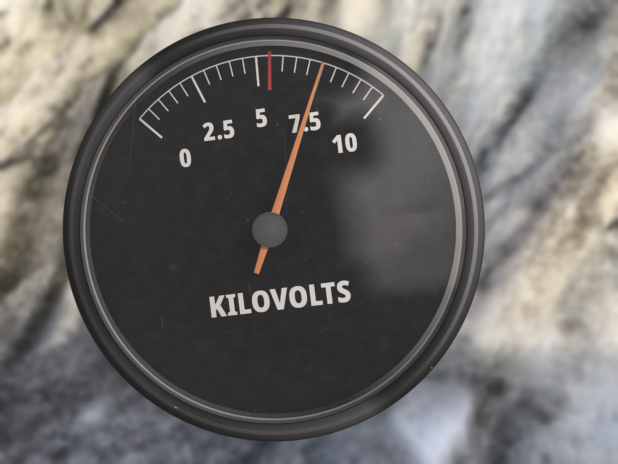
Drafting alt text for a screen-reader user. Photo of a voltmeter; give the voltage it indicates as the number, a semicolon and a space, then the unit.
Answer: 7.5; kV
